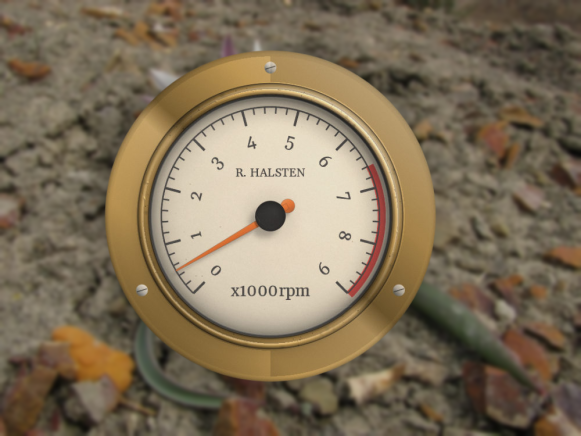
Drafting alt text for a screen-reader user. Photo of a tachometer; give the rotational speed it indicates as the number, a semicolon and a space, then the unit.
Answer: 500; rpm
